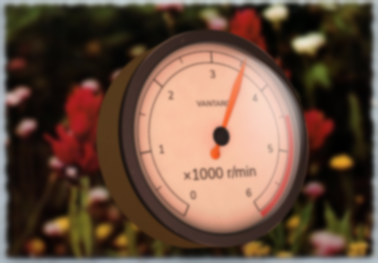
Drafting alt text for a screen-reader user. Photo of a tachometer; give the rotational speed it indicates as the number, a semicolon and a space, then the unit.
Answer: 3500; rpm
